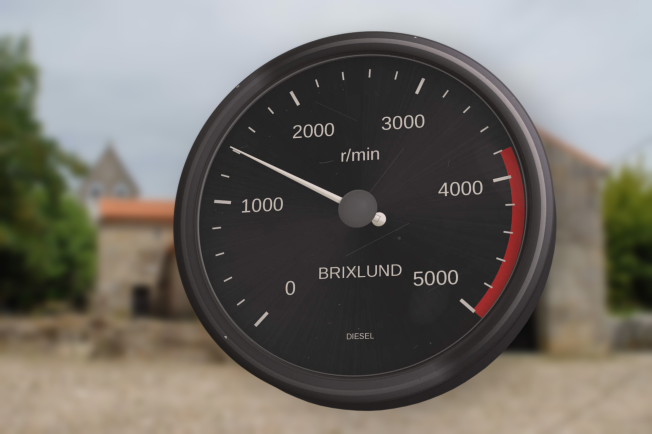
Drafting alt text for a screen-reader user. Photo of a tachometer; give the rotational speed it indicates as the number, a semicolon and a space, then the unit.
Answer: 1400; rpm
